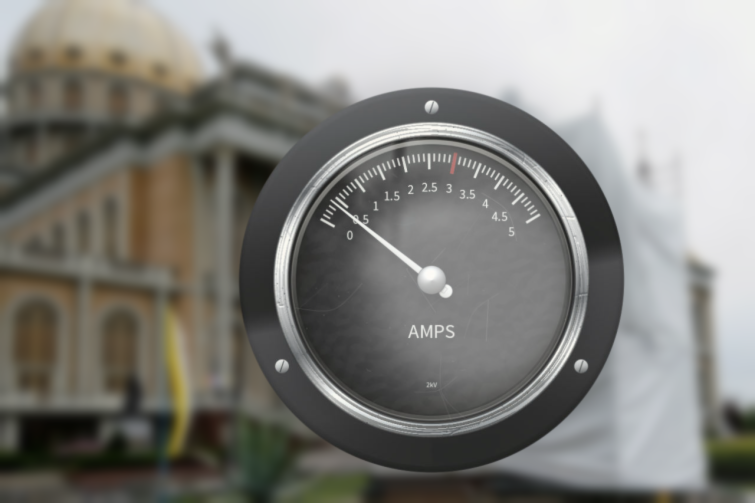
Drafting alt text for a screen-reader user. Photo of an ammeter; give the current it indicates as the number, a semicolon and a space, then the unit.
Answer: 0.4; A
